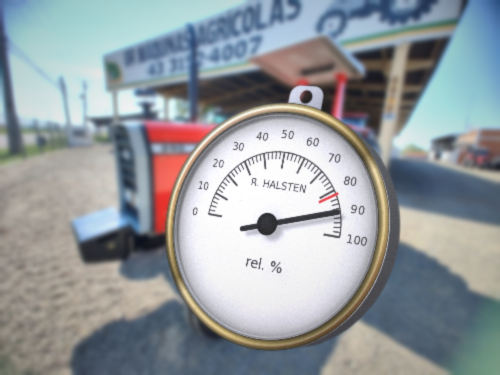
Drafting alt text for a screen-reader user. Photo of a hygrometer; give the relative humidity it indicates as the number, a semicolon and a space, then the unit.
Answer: 90; %
